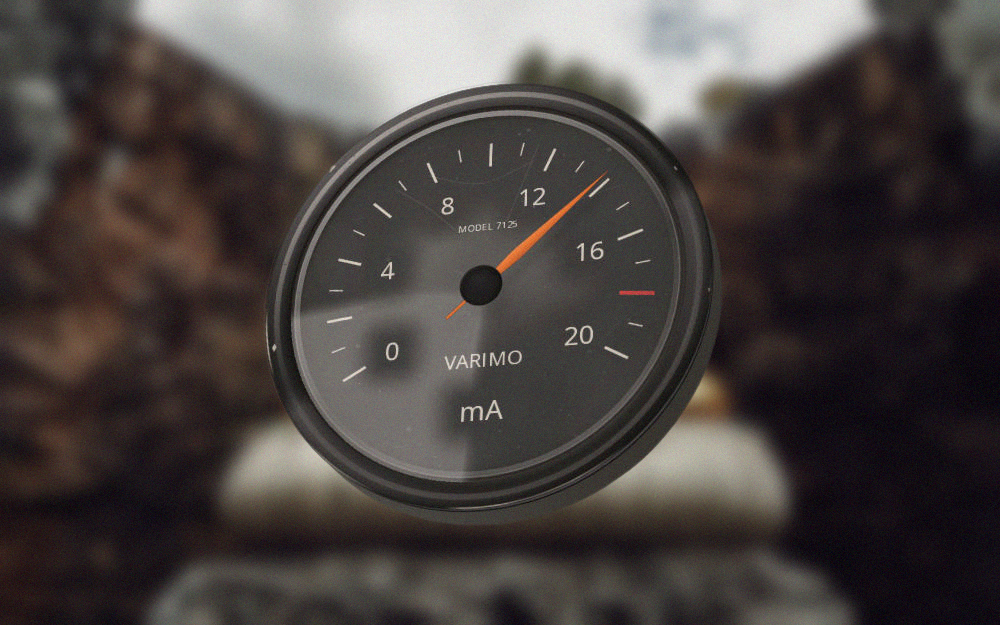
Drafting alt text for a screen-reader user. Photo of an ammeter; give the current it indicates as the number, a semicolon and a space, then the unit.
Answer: 14; mA
